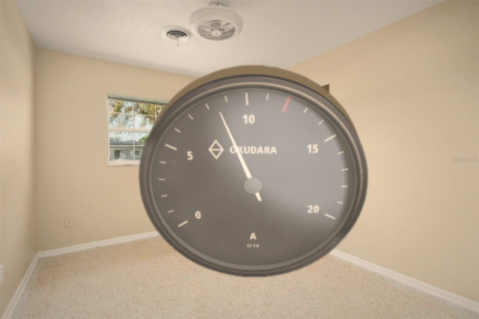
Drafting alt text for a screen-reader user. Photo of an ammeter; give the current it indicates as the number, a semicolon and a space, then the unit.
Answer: 8.5; A
